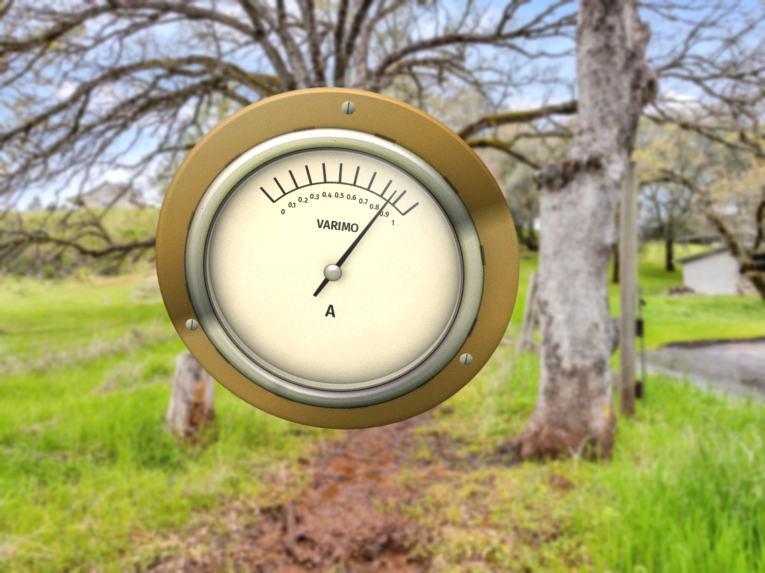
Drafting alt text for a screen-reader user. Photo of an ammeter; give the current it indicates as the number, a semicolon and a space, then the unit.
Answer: 0.85; A
